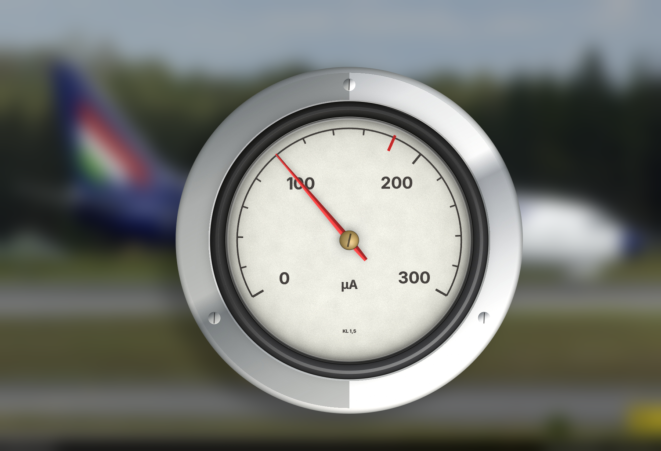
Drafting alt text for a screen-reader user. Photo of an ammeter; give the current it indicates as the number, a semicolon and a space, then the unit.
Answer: 100; µA
